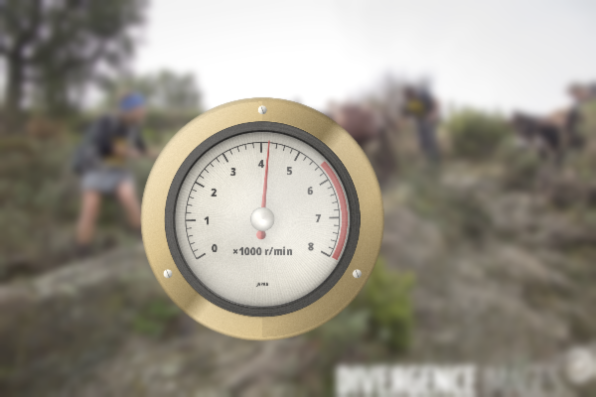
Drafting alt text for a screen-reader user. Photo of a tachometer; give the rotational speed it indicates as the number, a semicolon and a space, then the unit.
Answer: 4200; rpm
